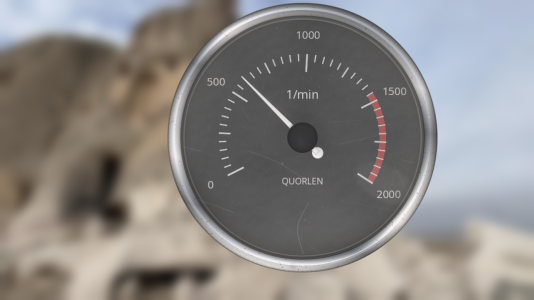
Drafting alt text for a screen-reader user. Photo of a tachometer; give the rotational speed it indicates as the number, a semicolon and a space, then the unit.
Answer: 600; rpm
